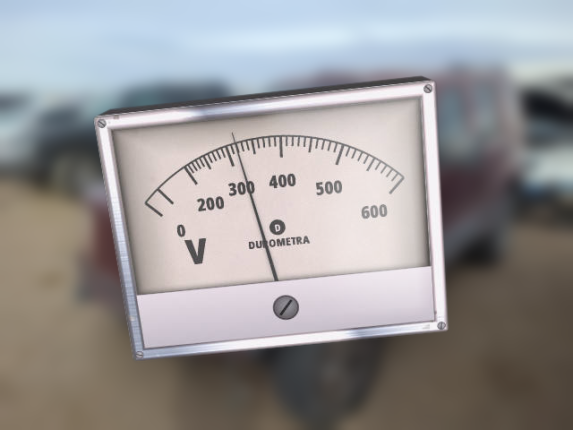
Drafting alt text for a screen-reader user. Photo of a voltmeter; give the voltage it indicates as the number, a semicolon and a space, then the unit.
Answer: 320; V
